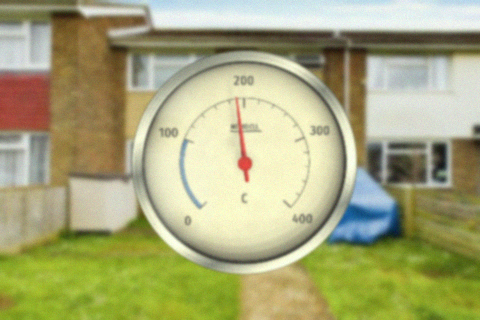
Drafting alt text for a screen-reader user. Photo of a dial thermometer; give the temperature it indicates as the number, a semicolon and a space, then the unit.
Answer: 190; °C
